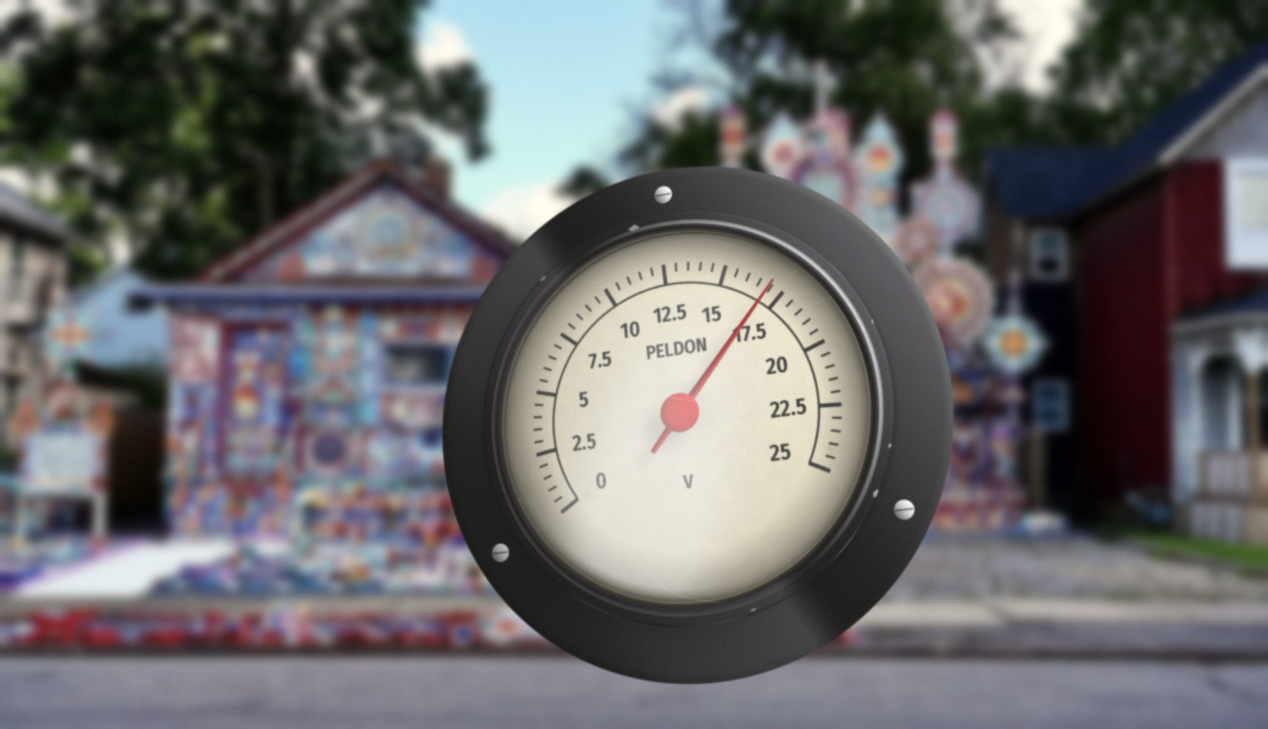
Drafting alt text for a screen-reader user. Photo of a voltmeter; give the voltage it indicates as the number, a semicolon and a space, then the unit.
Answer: 17; V
